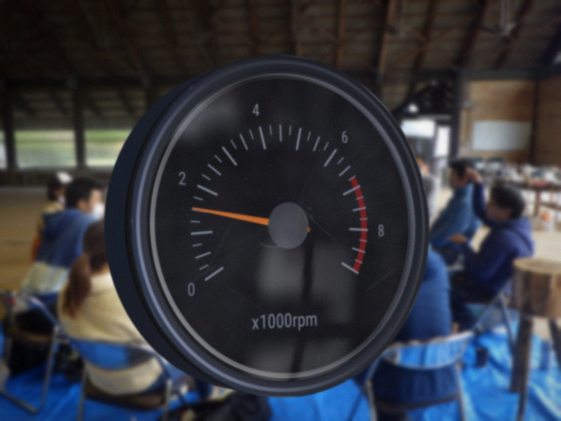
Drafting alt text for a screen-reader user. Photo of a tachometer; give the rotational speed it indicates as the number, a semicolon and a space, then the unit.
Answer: 1500; rpm
